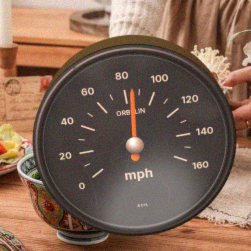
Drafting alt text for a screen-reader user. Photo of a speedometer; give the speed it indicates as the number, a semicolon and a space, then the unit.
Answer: 85; mph
